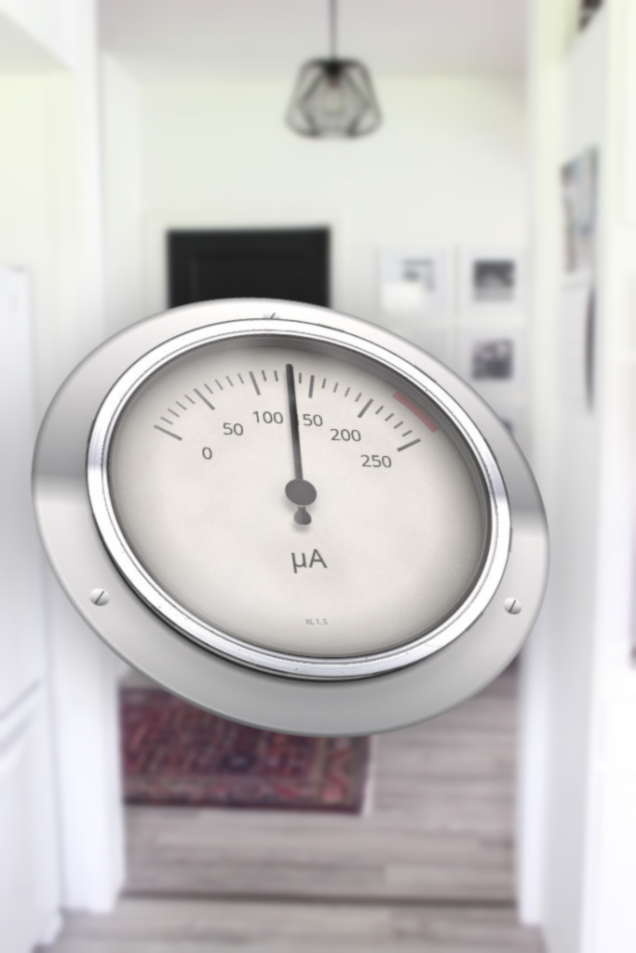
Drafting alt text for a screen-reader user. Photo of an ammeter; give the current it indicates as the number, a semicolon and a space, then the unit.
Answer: 130; µA
